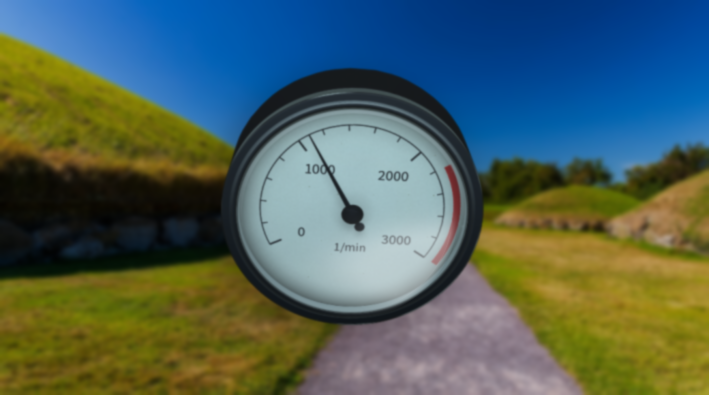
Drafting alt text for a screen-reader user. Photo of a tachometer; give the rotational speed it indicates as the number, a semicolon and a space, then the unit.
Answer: 1100; rpm
